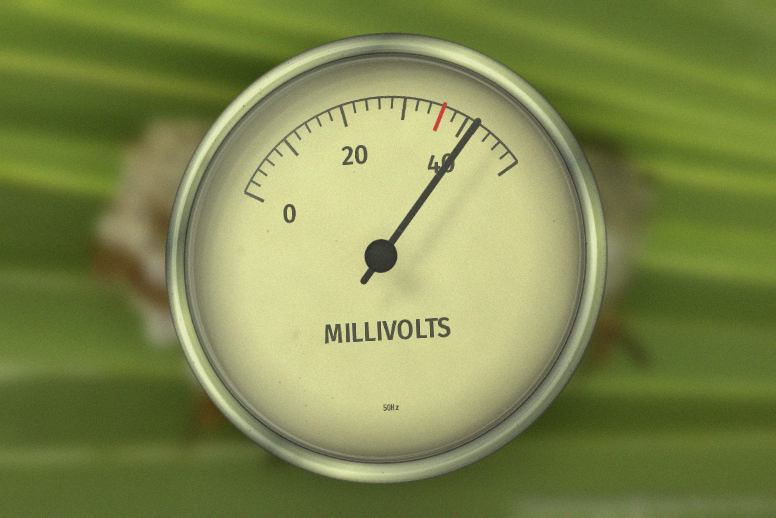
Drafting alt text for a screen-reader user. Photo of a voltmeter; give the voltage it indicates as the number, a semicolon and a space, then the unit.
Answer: 42; mV
